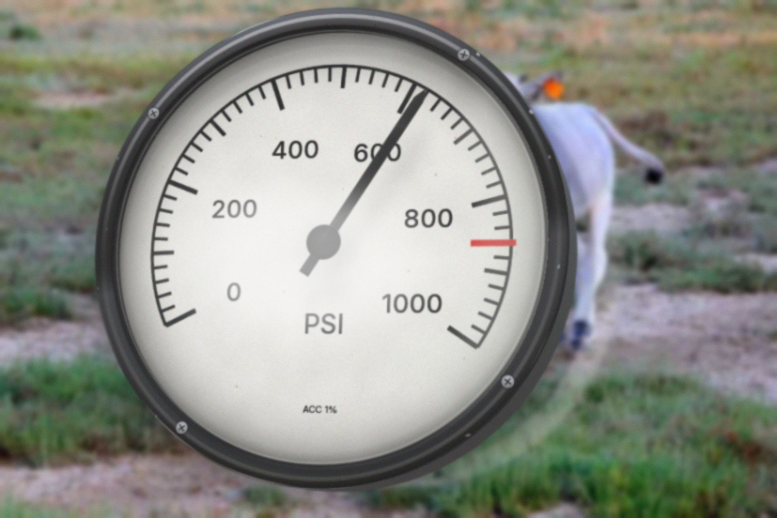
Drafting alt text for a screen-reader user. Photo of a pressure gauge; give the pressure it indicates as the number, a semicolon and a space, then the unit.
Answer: 620; psi
